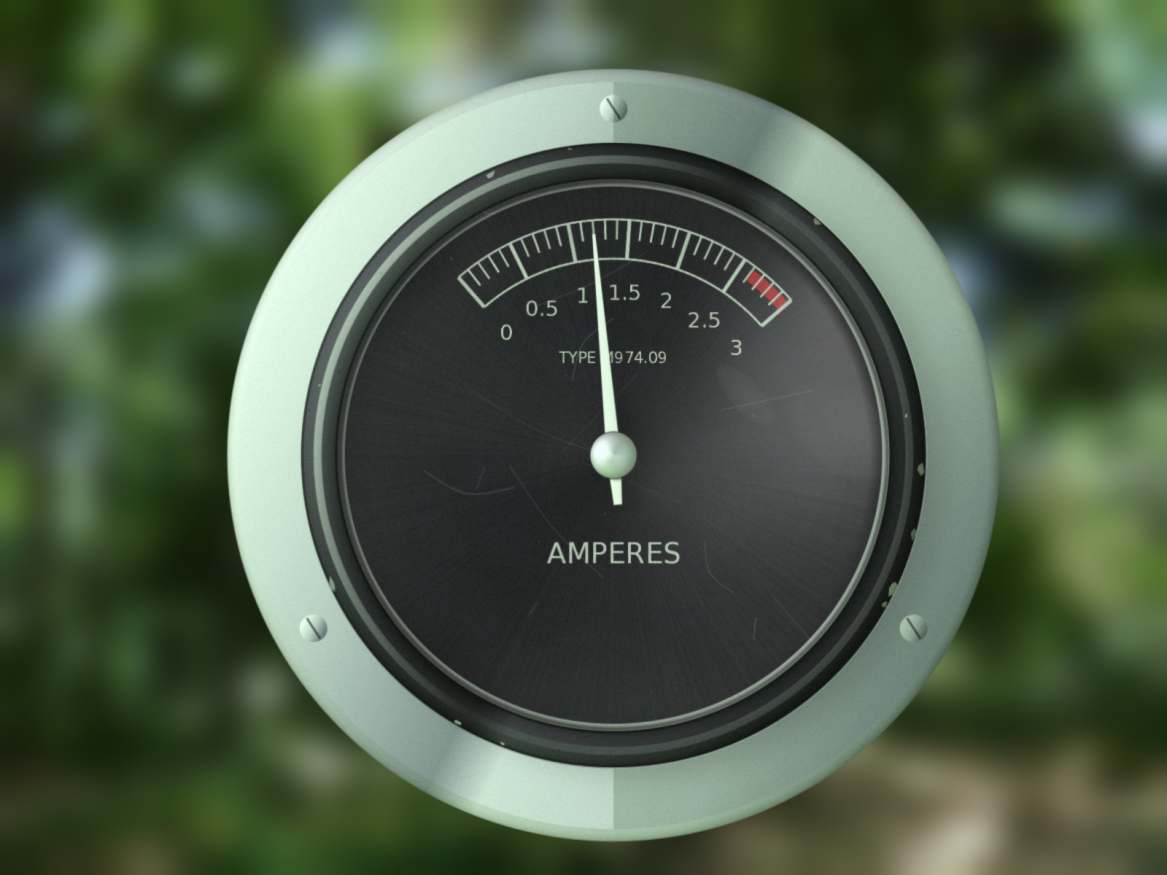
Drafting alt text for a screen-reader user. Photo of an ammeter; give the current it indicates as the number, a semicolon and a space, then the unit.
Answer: 1.2; A
